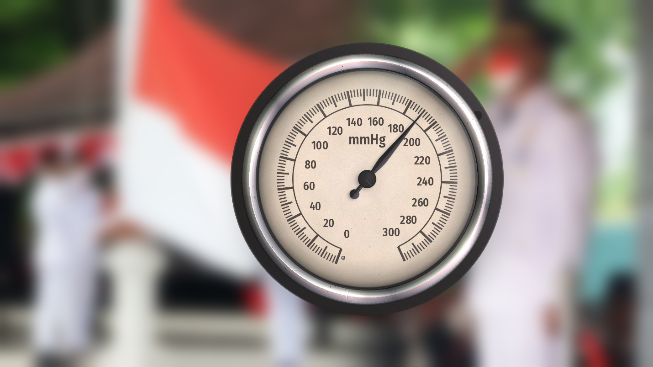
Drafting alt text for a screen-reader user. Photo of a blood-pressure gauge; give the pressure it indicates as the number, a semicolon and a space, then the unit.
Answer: 190; mmHg
